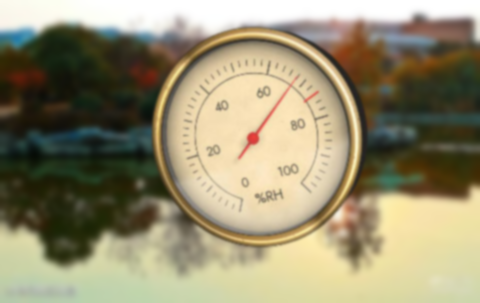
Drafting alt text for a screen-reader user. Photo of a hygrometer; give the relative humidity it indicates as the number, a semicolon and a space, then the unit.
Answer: 68; %
